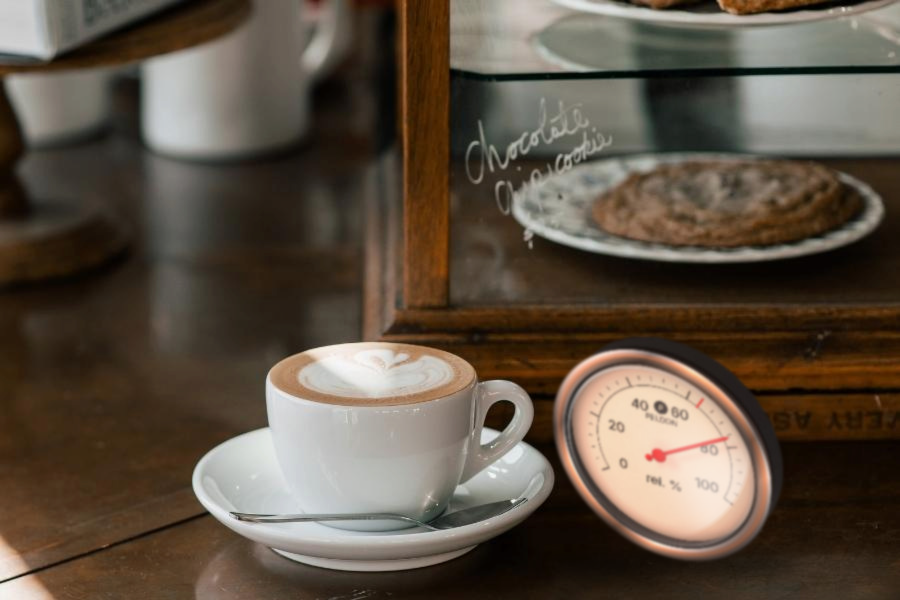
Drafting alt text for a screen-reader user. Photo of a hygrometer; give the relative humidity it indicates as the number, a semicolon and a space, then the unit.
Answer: 76; %
